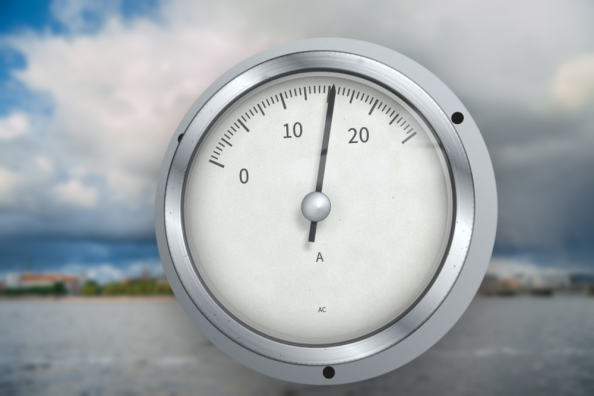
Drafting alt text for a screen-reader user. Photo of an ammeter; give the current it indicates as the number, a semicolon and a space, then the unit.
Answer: 15.5; A
